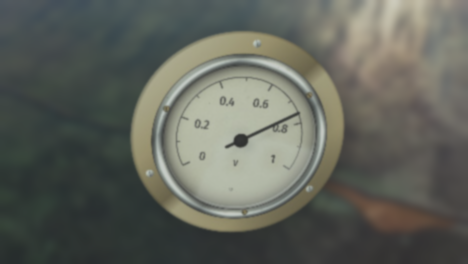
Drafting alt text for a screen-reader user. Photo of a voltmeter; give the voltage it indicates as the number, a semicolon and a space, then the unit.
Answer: 0.75; V
